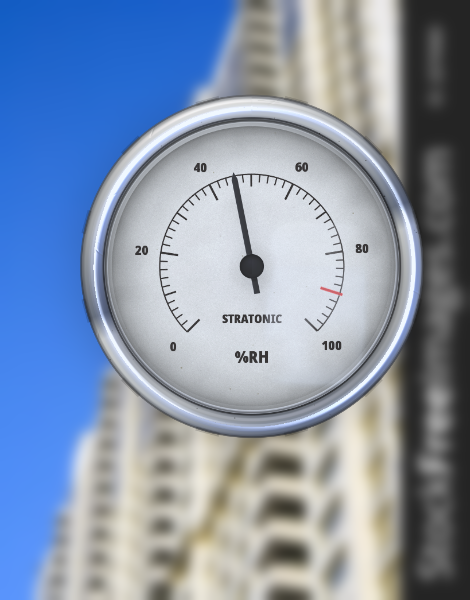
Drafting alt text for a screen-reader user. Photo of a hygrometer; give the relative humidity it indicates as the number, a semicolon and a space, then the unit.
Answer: 46; %
